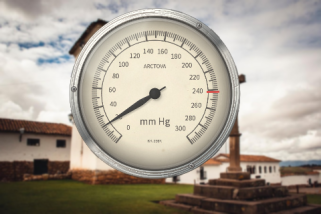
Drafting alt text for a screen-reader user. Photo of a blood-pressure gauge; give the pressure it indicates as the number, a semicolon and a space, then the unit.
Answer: 20; mmHg
